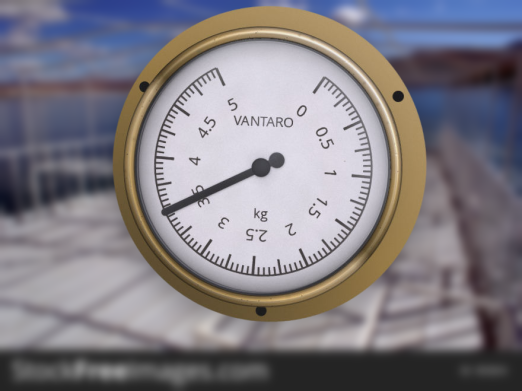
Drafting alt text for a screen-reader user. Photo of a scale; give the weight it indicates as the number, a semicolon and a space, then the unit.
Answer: 3.5; kg
